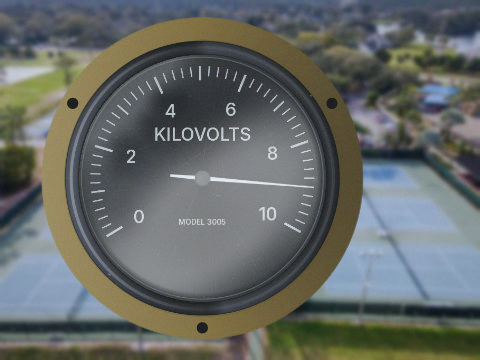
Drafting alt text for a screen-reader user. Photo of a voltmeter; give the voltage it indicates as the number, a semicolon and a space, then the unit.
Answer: 9; kV
